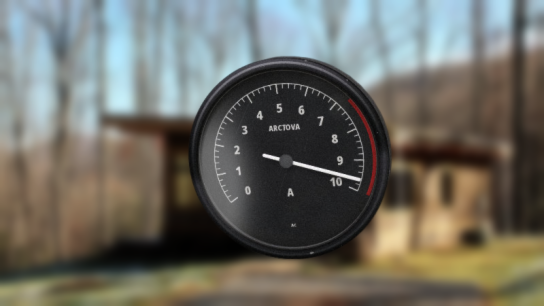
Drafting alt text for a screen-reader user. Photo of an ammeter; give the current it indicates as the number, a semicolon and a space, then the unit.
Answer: 9.6; A
